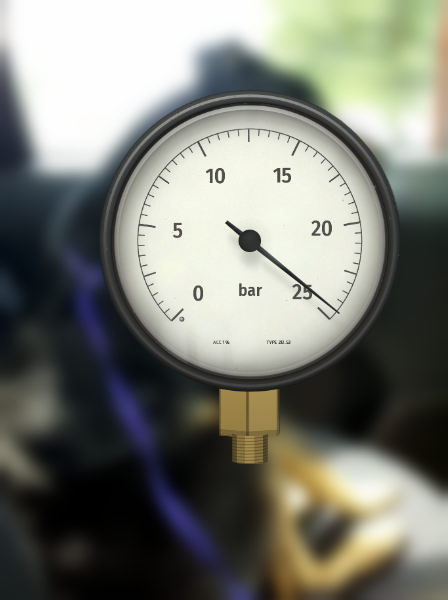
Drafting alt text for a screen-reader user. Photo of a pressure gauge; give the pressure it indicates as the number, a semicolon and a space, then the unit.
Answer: 24.5; bar
